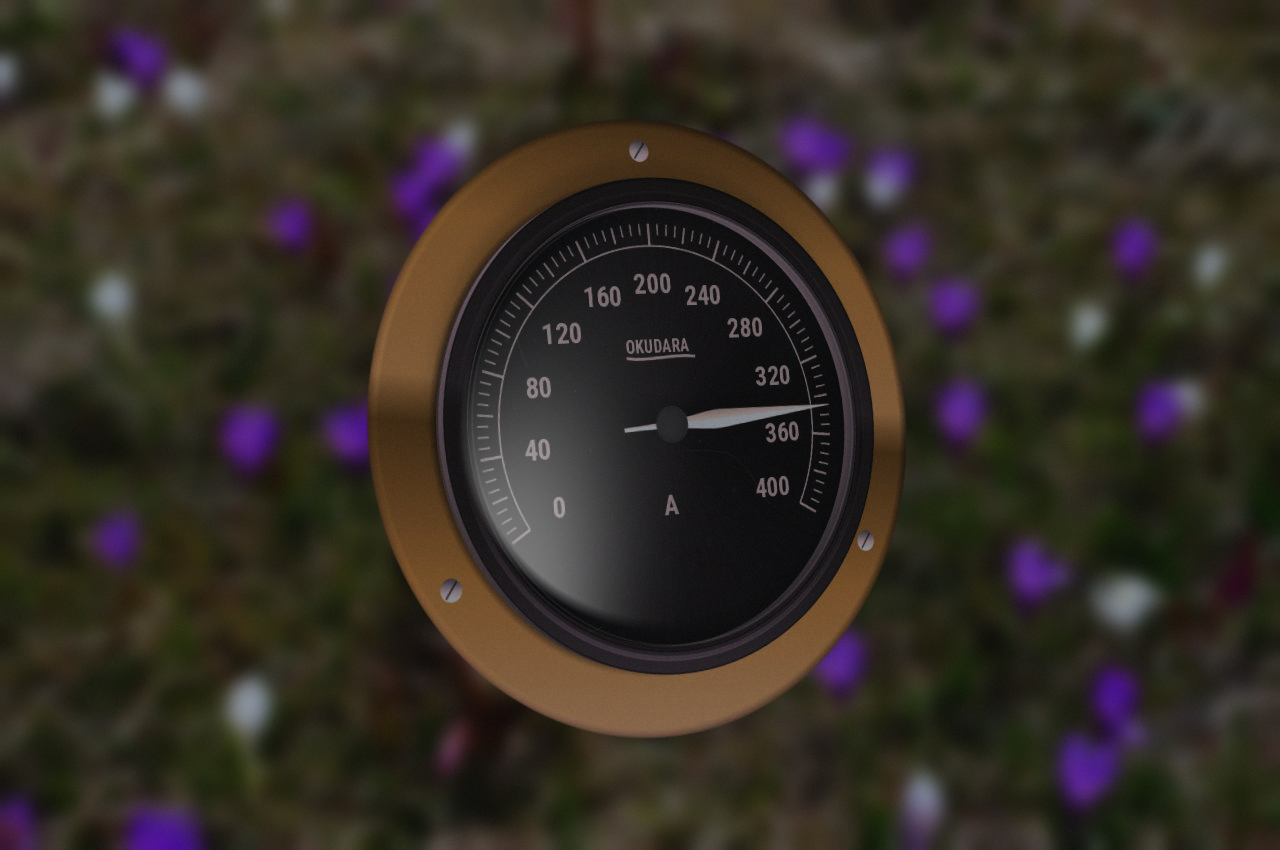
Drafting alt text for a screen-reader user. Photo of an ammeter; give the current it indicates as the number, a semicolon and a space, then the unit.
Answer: 345; A
